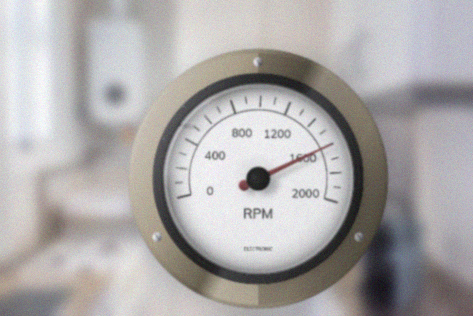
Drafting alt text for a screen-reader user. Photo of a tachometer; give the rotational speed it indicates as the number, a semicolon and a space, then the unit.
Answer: 1600; rpm
